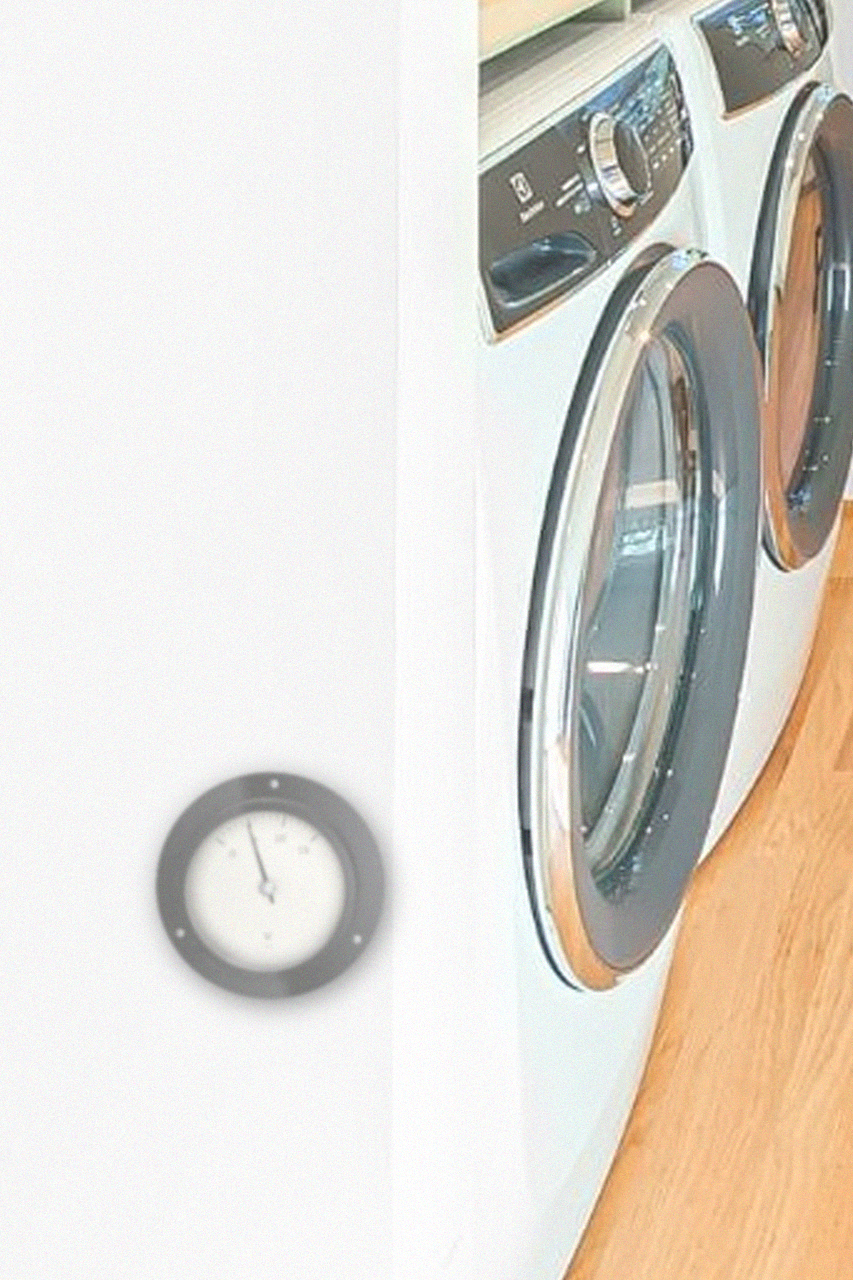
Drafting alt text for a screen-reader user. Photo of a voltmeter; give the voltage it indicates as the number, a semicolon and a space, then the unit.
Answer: 5; V
